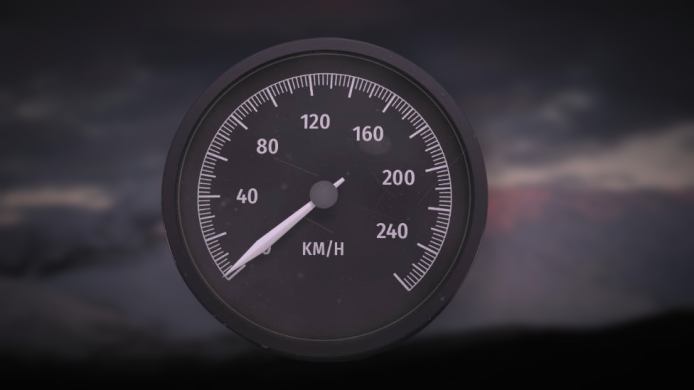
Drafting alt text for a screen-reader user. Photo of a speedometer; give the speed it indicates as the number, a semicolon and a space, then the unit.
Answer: 2; km/h
